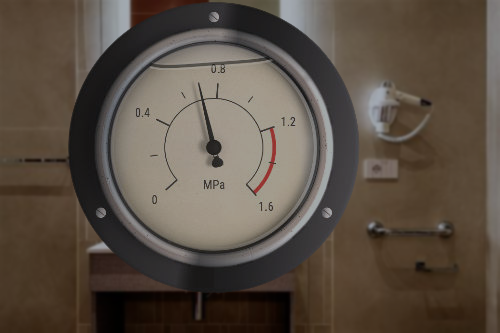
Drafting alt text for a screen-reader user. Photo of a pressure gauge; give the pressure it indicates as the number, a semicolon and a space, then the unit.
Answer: 0.7; MPa
